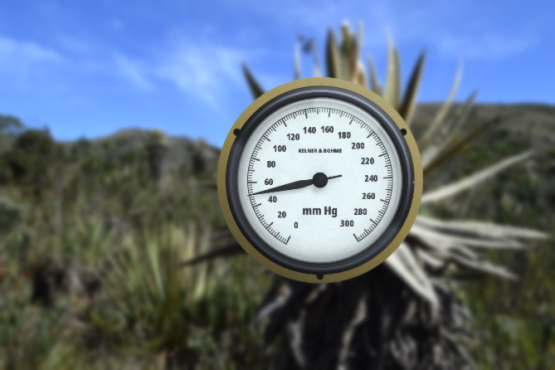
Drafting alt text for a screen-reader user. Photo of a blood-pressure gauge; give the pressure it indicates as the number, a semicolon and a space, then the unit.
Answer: 50; mmHg
